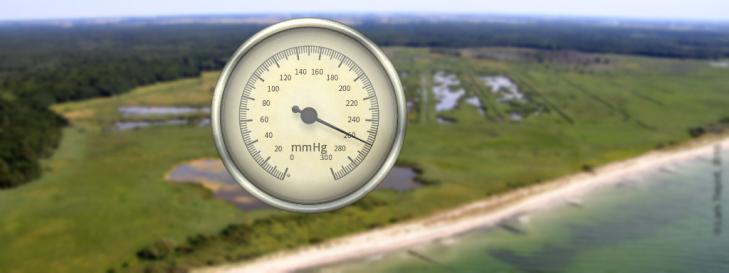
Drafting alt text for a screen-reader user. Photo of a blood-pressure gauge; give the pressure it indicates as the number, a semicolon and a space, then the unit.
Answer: 260; mmHg
